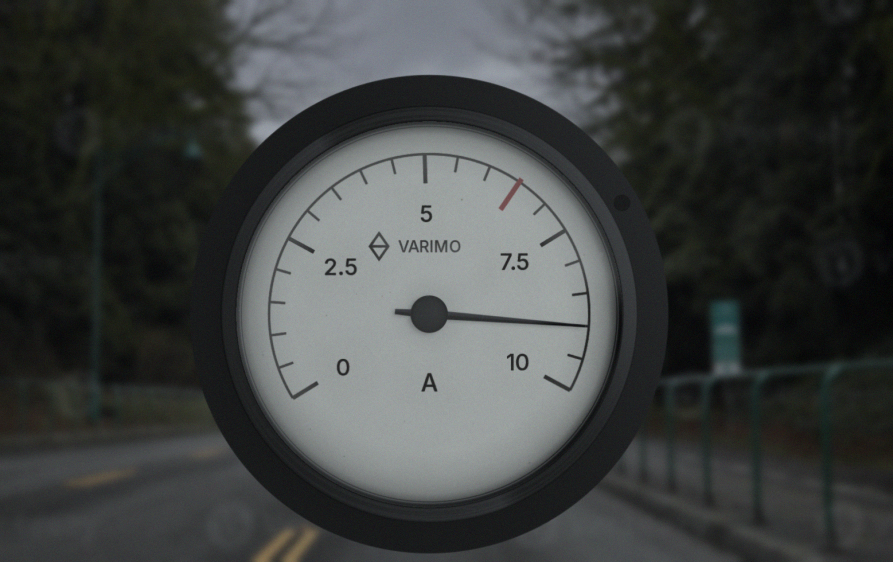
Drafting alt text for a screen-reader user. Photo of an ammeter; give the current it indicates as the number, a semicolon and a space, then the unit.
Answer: 9; A
